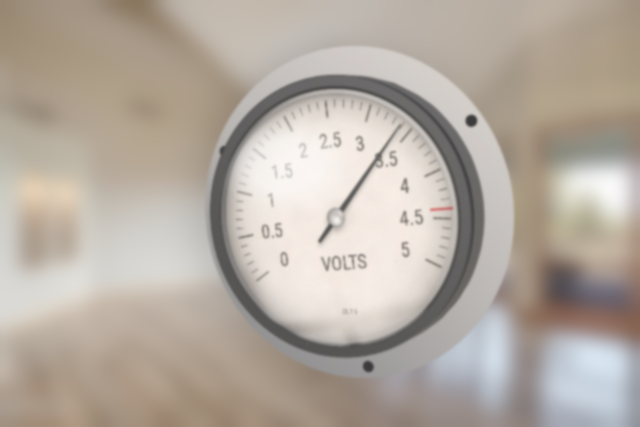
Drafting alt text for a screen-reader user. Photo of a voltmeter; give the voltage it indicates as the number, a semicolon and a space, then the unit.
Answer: 3.4; V
